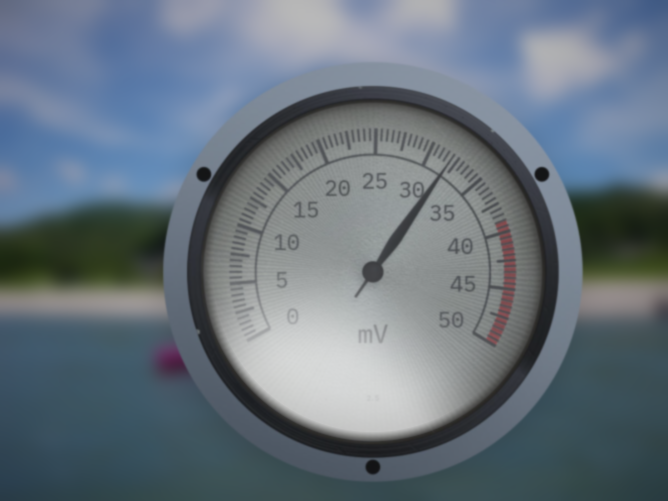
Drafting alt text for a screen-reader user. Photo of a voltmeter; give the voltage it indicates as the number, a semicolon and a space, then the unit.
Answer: 32; mV
